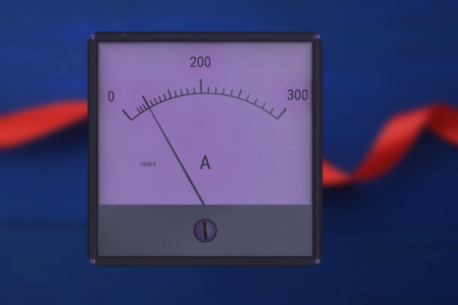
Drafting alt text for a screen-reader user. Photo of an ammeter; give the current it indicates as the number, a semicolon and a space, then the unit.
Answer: 100; A
